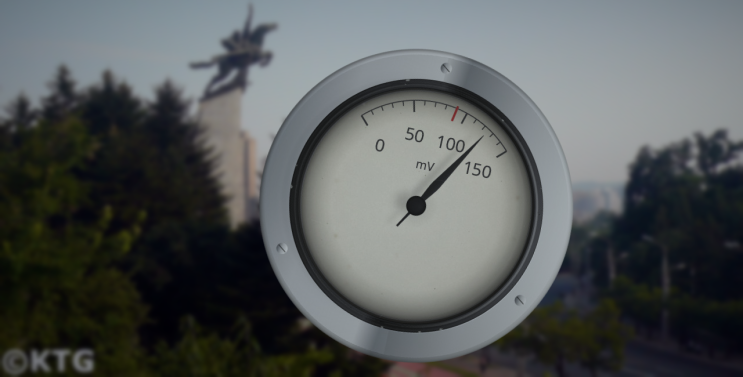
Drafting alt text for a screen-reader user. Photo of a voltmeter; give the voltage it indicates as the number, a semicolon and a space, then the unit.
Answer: 125; mV
